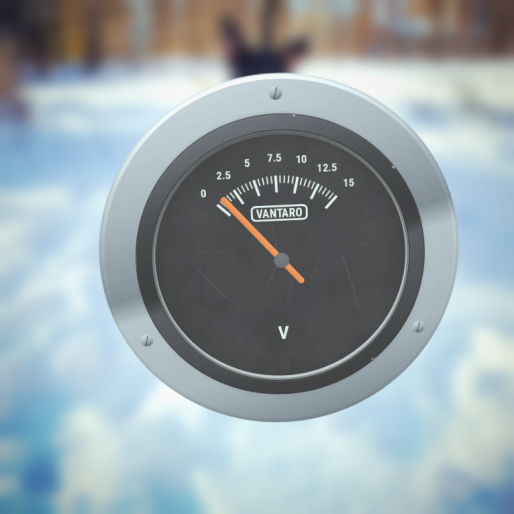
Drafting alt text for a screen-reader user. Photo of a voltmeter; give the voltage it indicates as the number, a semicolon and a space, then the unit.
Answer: 1; V
